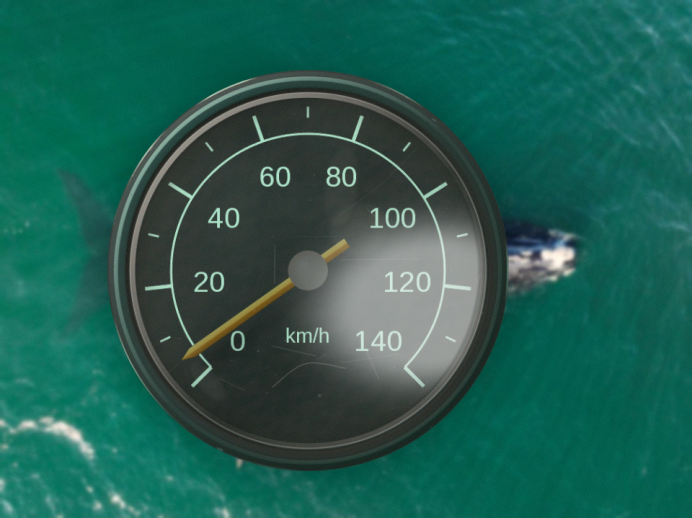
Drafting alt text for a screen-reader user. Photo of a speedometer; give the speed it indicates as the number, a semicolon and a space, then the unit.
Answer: 5; km/h
